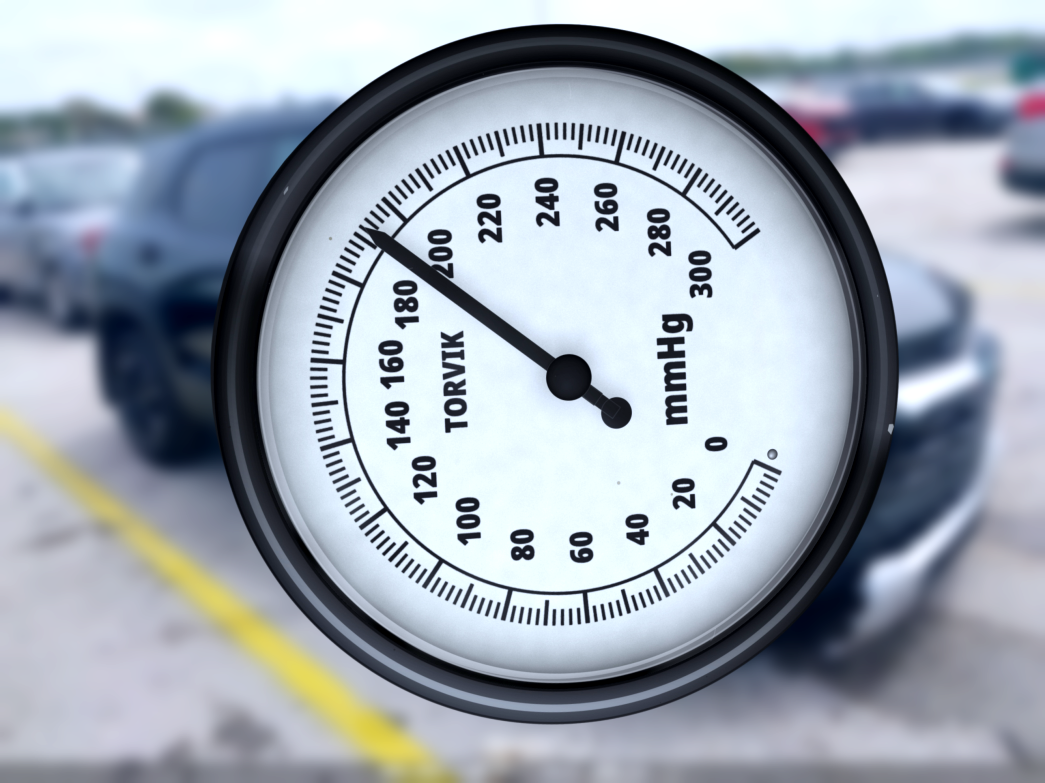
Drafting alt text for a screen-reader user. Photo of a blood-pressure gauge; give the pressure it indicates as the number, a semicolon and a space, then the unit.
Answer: 192; mmHg
